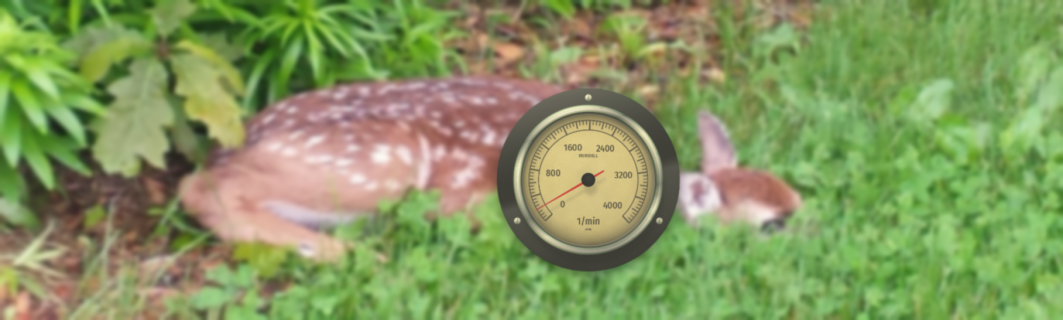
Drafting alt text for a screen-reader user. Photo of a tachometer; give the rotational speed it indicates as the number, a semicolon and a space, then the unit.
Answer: 200; rpm
